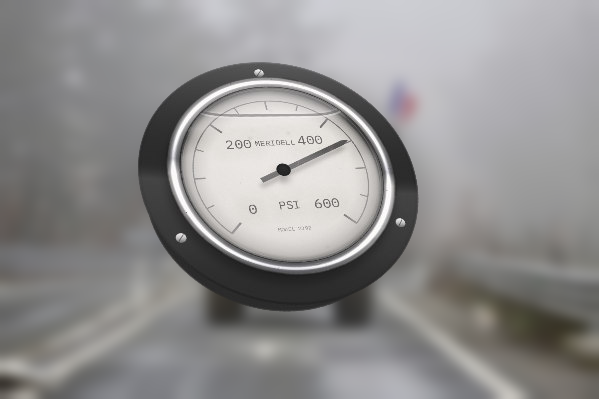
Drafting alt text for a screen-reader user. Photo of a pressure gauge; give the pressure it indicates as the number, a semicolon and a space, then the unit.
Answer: 450; psi
